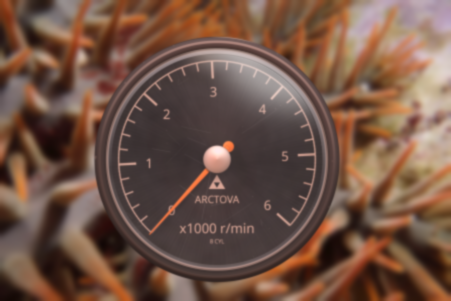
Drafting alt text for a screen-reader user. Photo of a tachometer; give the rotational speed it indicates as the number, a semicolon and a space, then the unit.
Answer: 0; rpm
